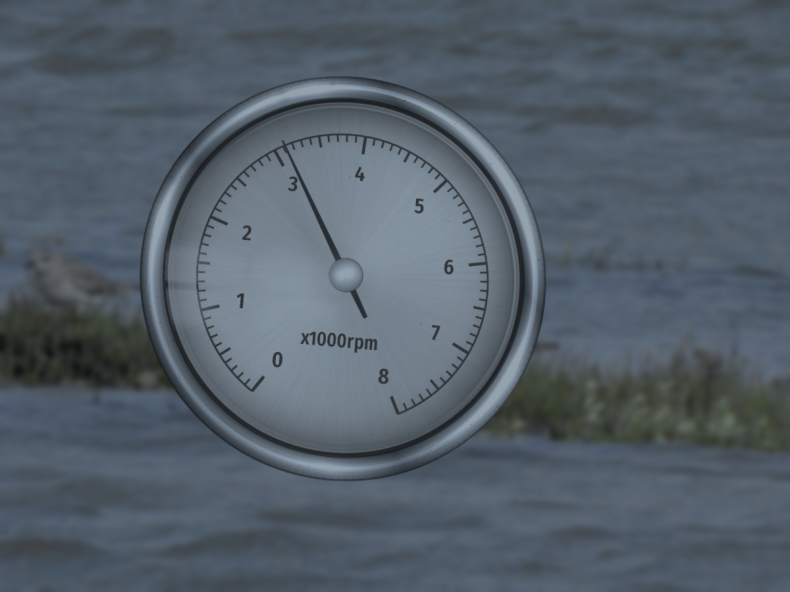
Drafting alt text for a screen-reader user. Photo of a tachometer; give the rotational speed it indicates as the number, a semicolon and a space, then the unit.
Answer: 3100; rpm
